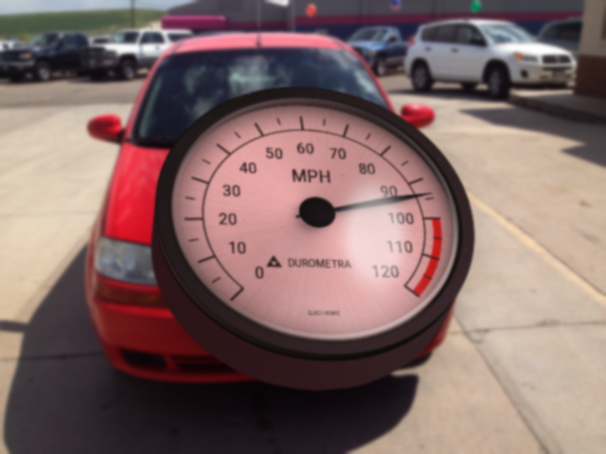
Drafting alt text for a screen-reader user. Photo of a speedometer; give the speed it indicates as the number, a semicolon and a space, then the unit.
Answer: 95; mph
